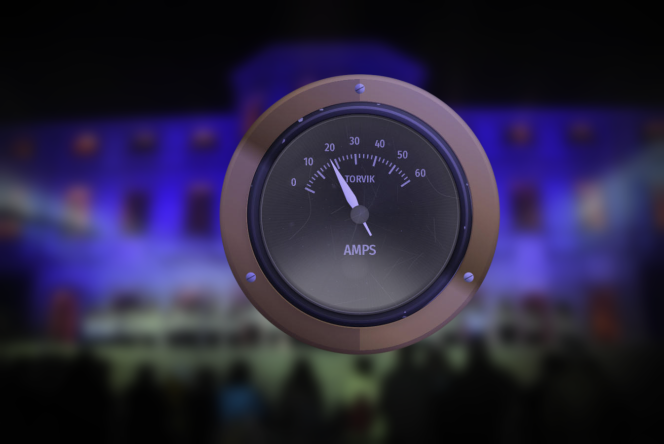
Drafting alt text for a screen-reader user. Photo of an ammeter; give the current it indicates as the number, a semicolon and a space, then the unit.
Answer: 18; A
